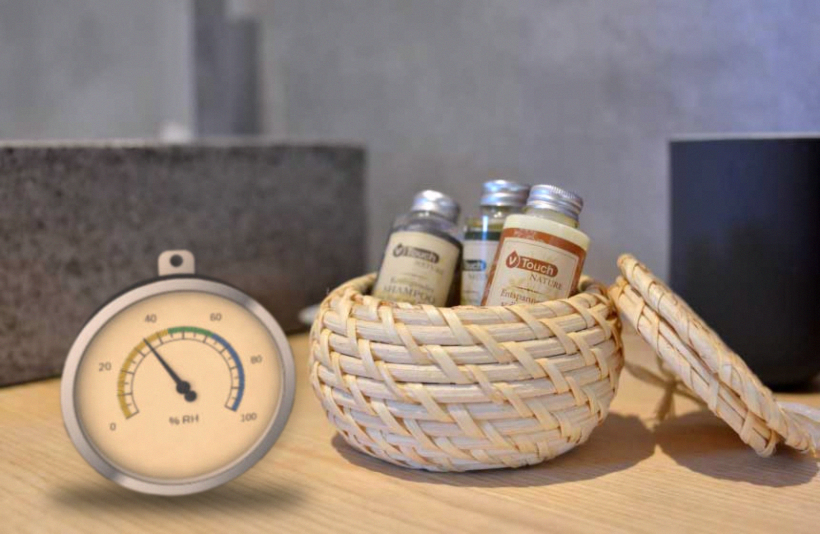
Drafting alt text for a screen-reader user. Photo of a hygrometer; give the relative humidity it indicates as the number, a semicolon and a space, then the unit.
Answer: 35; %
